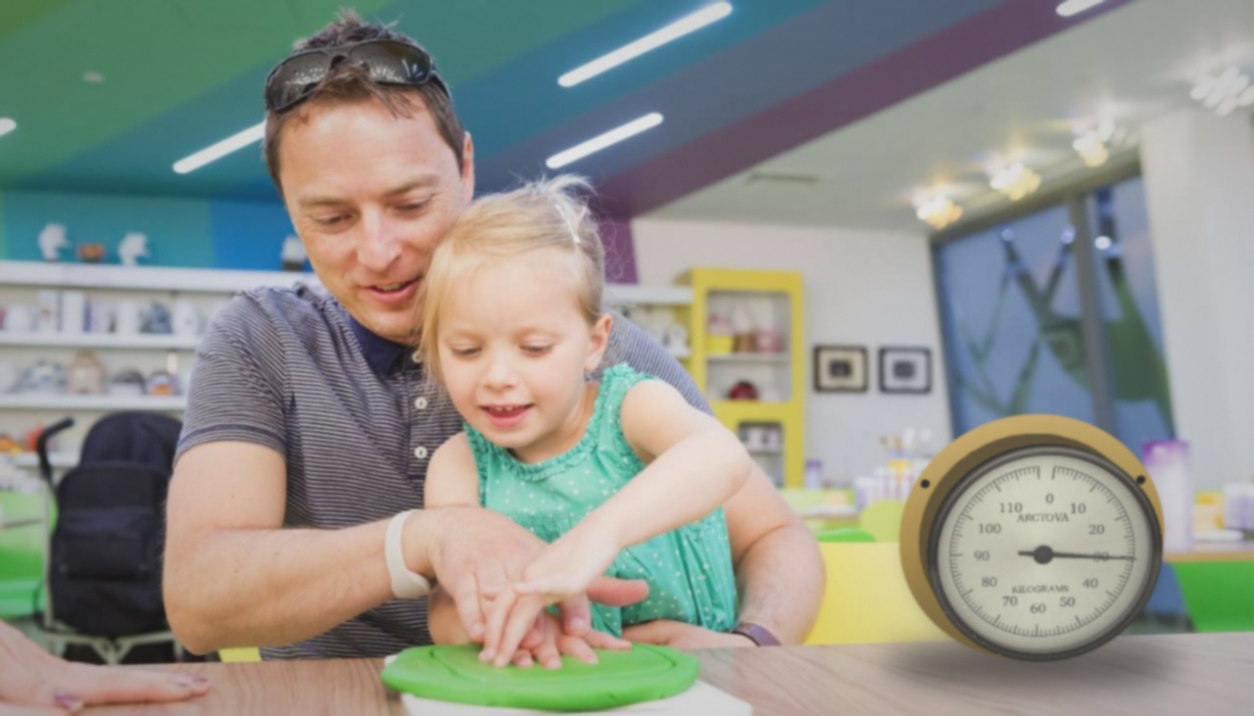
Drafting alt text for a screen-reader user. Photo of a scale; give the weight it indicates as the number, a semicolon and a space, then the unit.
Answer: 30; kg
